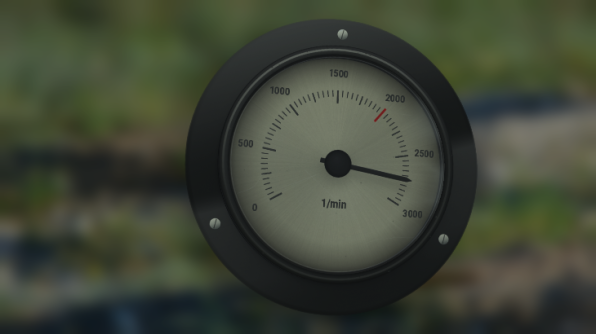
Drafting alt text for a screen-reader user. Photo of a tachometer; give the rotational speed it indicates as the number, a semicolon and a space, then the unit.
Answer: 2750; rpm
